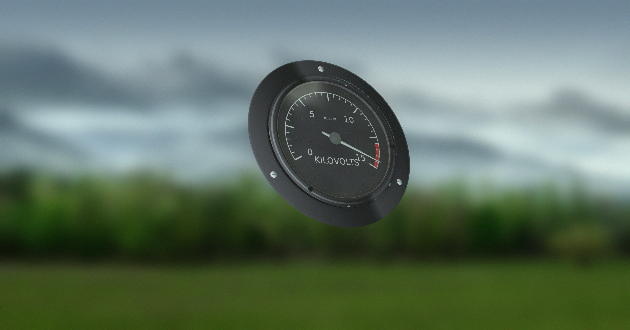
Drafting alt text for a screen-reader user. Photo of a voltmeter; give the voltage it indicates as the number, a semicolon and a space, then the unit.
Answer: 14.5; kV
